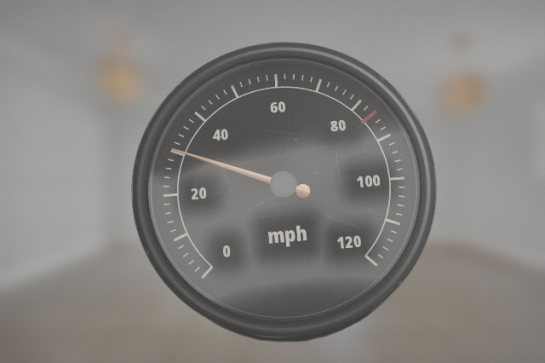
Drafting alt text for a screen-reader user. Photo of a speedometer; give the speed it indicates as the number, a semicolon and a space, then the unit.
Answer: 30; mph
